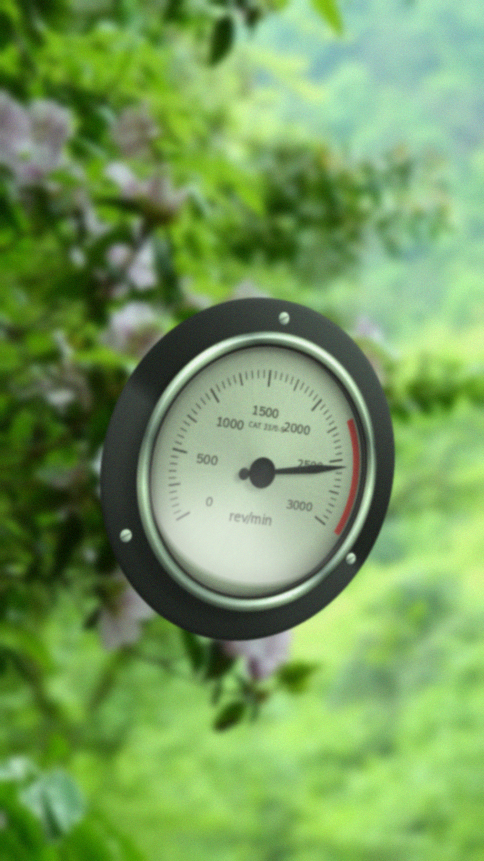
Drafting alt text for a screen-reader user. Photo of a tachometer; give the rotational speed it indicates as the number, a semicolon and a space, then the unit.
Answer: 2550; rpm
